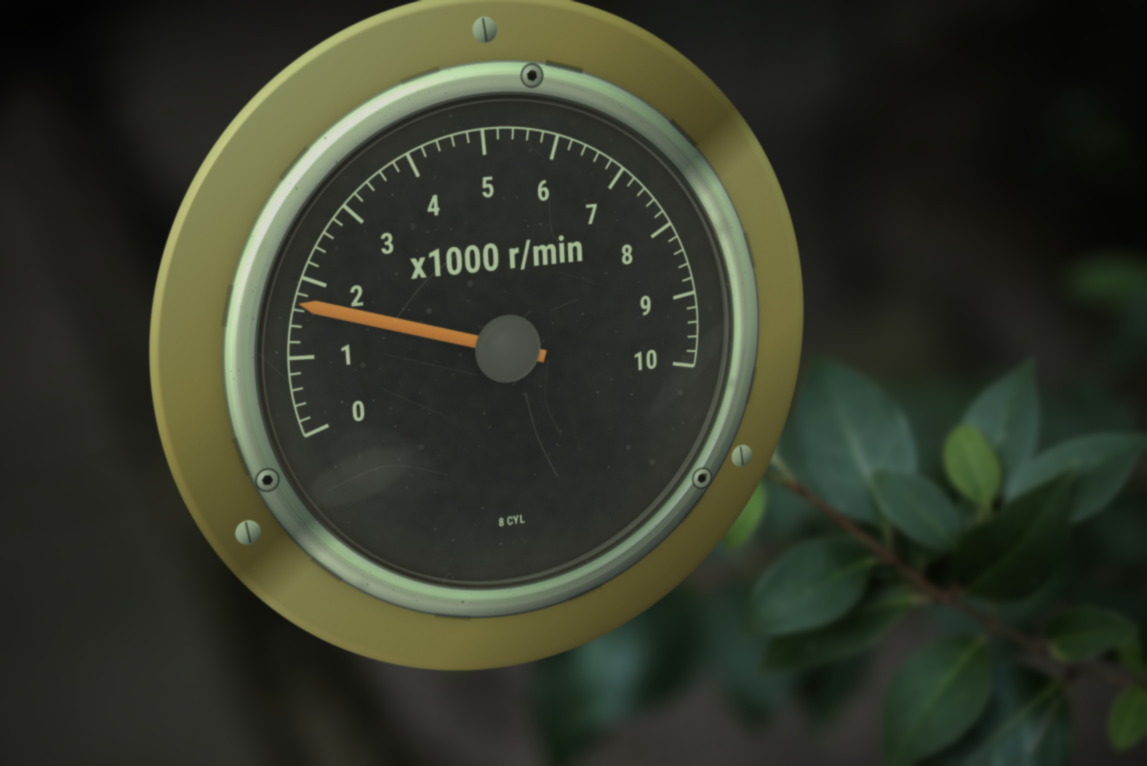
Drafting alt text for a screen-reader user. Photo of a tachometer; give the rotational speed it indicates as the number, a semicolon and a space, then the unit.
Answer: 1700; rpm
